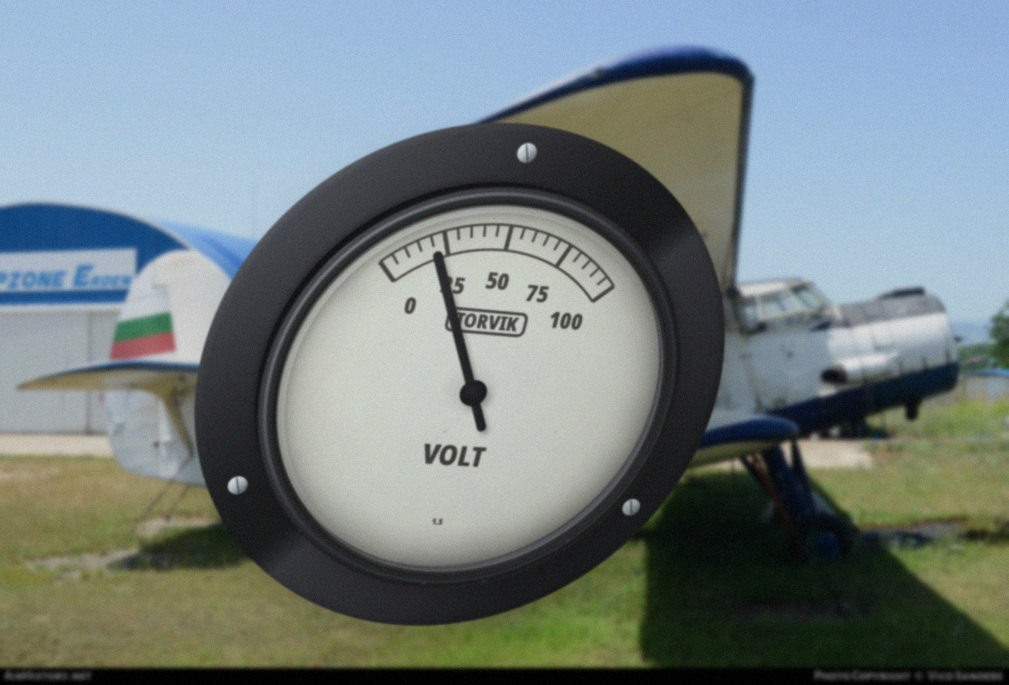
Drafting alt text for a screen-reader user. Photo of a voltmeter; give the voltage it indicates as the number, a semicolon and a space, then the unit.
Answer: 20; V
